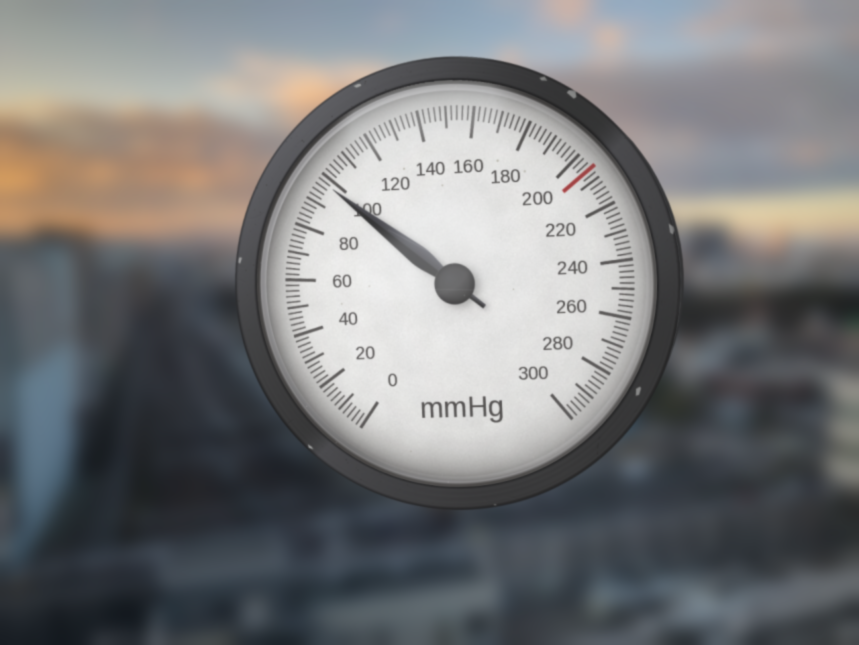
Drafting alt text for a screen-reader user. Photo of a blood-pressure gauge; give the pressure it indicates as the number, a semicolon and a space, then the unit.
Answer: 98; mmHg
